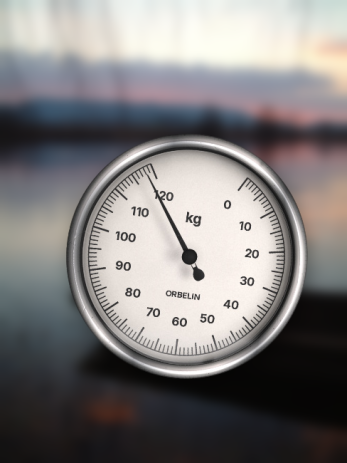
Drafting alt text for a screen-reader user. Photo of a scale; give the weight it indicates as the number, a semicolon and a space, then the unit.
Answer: 118; kg
